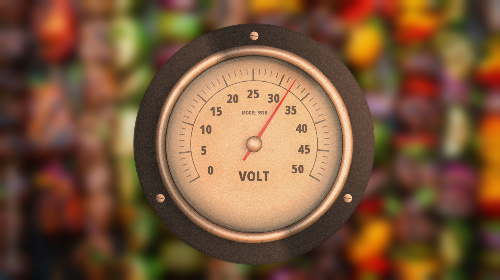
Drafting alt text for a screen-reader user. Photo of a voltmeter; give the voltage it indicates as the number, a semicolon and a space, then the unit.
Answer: 32; V
